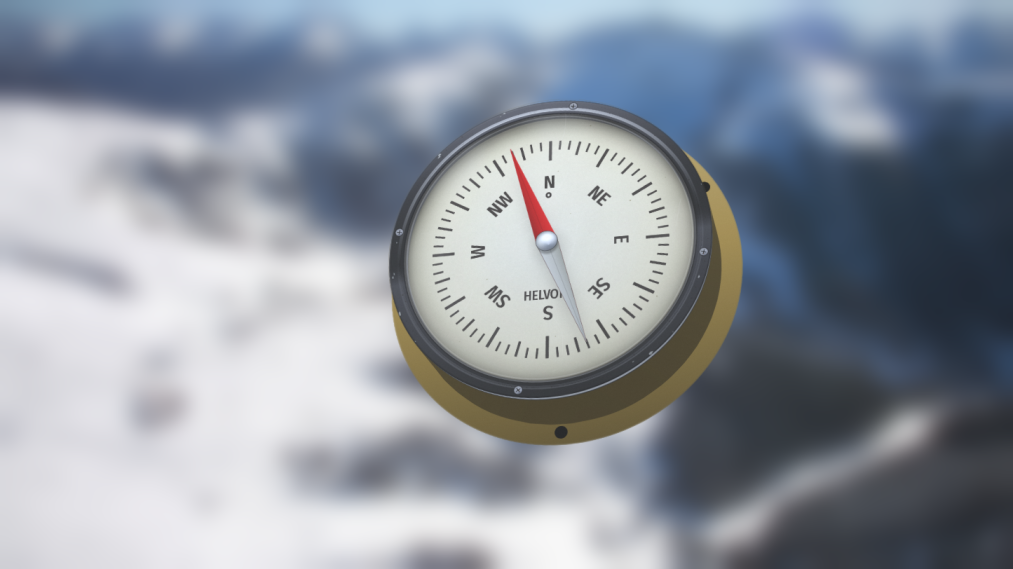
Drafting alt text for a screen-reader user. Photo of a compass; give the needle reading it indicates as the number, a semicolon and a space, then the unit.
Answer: 340; °
